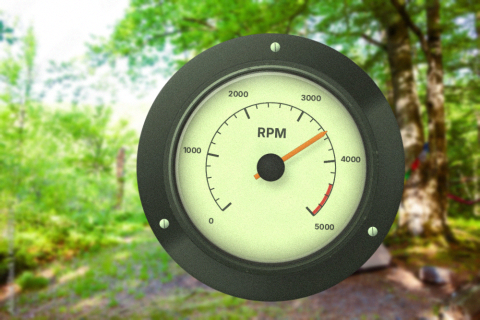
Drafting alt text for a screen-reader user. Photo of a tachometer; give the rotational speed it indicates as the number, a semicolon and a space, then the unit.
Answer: 3500; rpm
